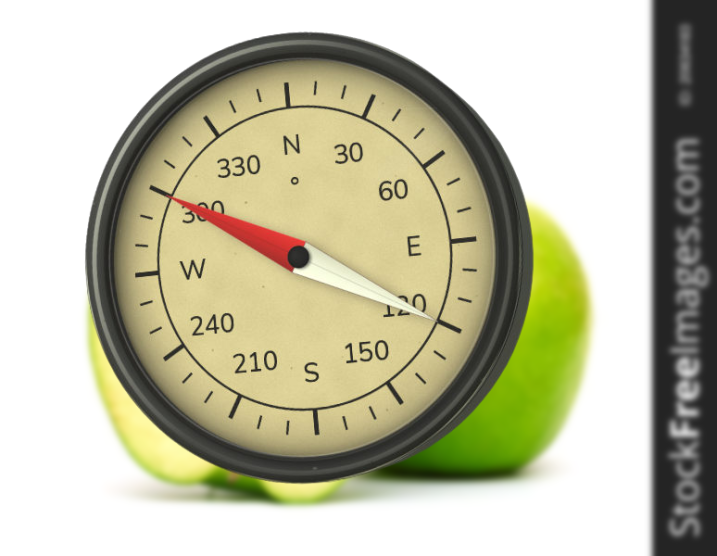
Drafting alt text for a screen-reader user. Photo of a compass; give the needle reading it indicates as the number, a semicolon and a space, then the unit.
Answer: 300; °
